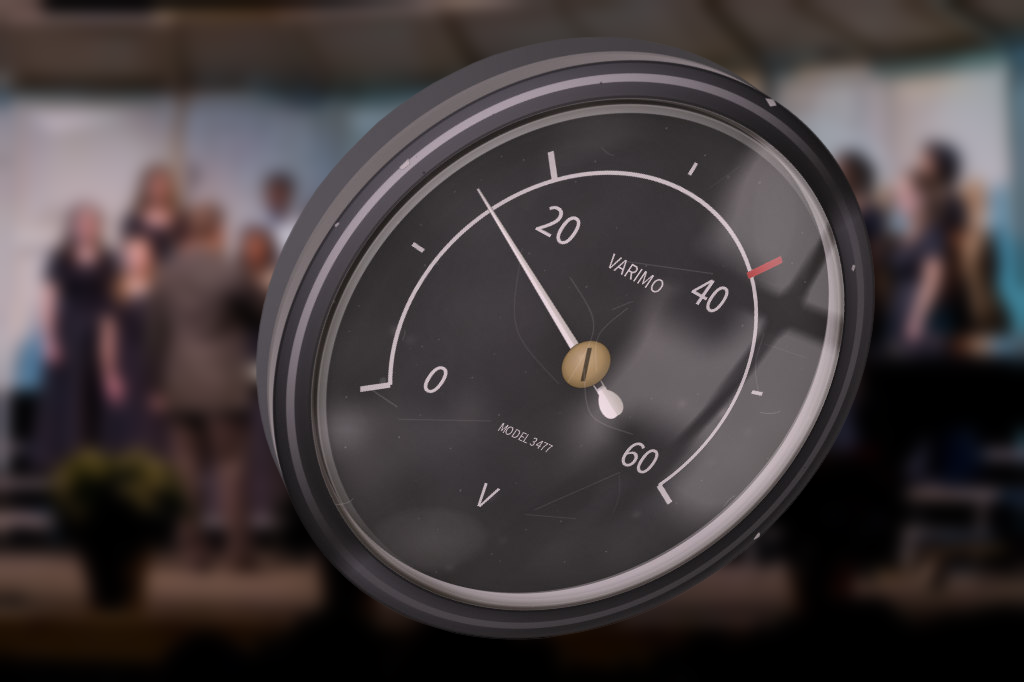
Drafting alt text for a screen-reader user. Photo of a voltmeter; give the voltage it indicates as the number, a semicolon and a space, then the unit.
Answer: 15; V
